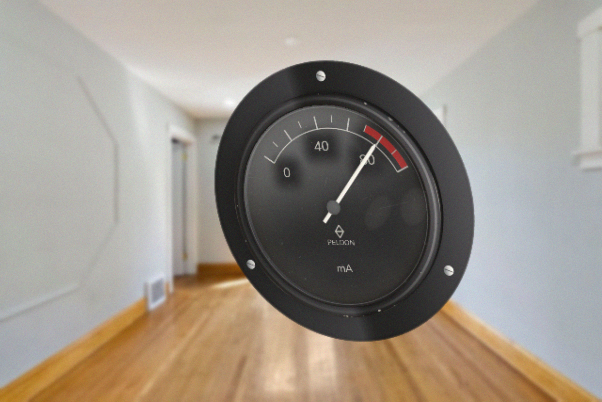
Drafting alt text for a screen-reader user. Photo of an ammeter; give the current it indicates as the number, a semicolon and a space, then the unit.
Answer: 80; mA
